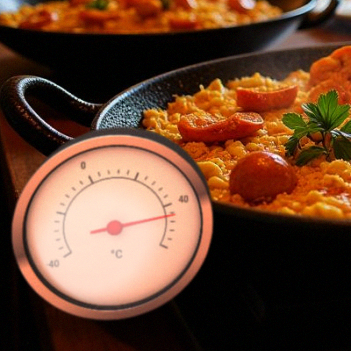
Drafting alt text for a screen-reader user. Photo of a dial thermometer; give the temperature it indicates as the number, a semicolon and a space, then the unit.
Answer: 44; °C
